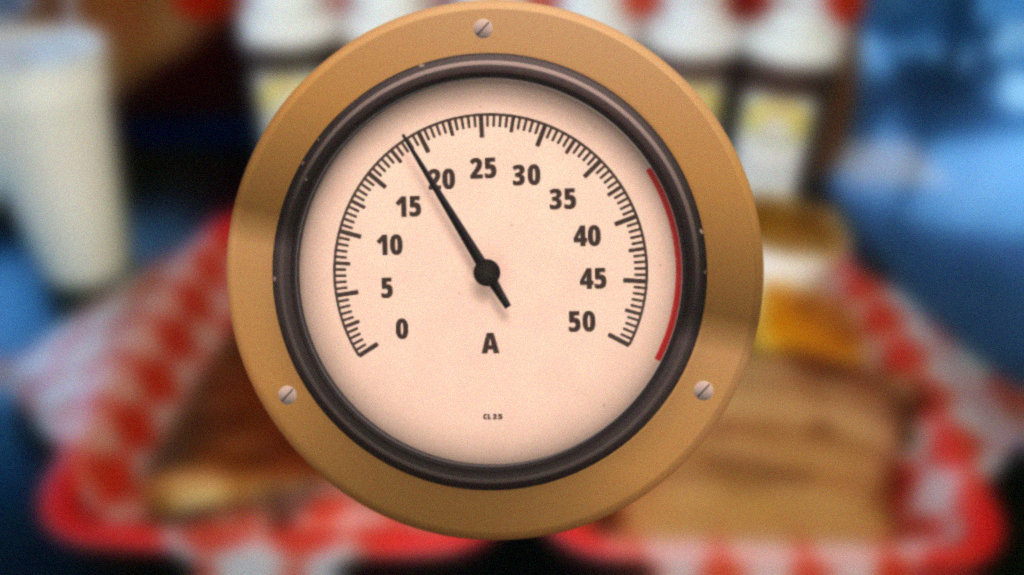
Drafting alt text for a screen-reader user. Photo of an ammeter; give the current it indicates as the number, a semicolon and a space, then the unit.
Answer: 19; A
